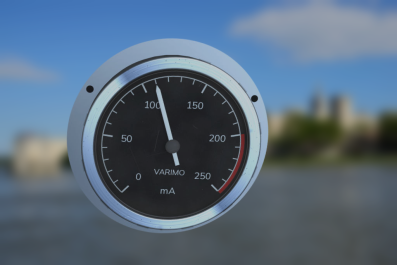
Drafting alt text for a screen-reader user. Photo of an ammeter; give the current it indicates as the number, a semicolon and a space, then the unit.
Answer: 110; mA
